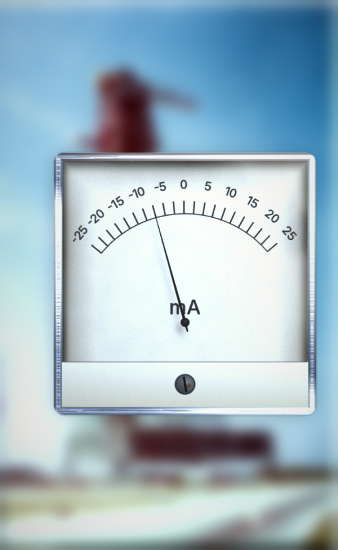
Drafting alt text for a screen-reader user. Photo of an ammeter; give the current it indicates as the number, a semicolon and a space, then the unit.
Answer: -7.5; mA
